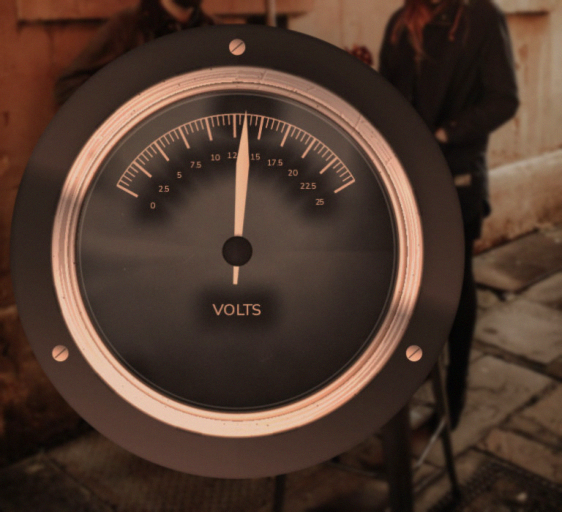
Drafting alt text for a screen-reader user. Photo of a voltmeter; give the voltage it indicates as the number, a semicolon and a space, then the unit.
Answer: 13.5; V
